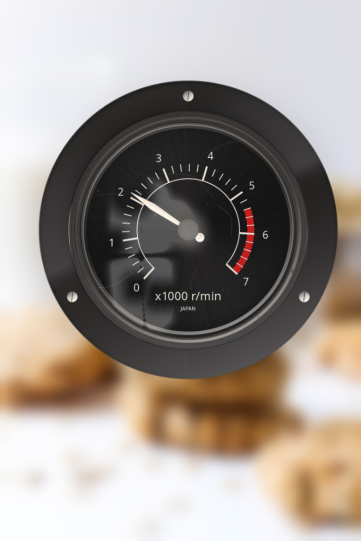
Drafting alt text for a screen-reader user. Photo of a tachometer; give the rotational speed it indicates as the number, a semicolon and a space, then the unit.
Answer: 2100; rpm
